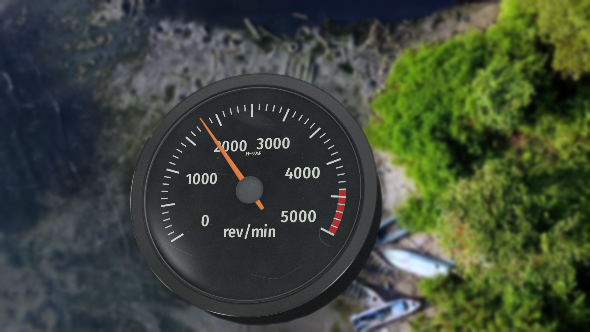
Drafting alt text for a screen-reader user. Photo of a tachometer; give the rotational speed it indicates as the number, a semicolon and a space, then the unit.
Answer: 1800; rpm
